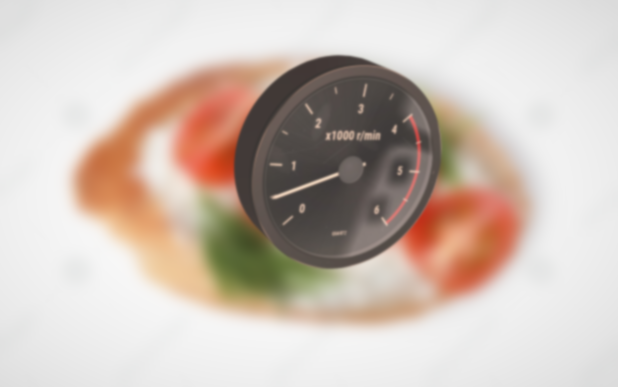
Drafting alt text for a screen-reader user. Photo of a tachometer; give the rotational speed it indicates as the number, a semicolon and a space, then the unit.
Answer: 500; rpm
